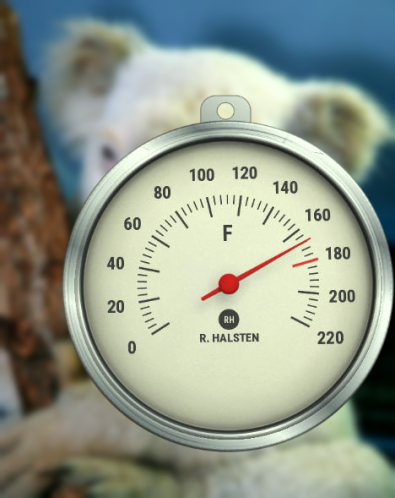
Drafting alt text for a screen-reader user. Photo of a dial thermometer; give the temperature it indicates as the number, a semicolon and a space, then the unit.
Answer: 168; °F
